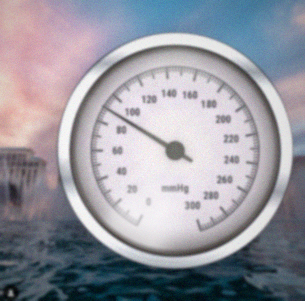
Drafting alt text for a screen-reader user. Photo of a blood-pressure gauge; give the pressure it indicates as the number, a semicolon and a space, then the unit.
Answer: 90; mmHg
